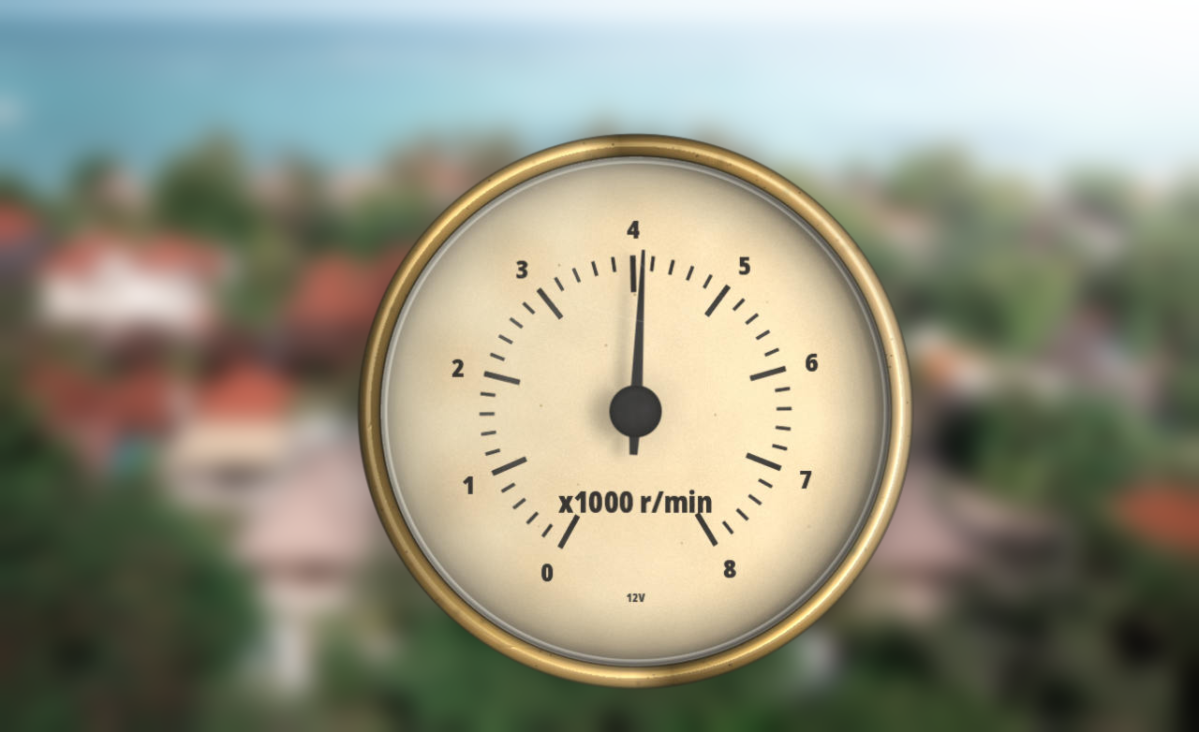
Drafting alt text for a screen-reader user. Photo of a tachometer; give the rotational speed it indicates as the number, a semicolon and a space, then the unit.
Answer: 4100; rpm
